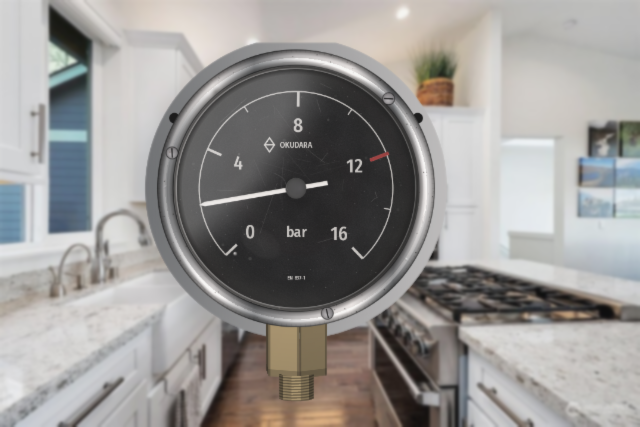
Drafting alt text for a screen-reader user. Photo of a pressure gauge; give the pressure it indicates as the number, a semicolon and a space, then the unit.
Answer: 2; bar
